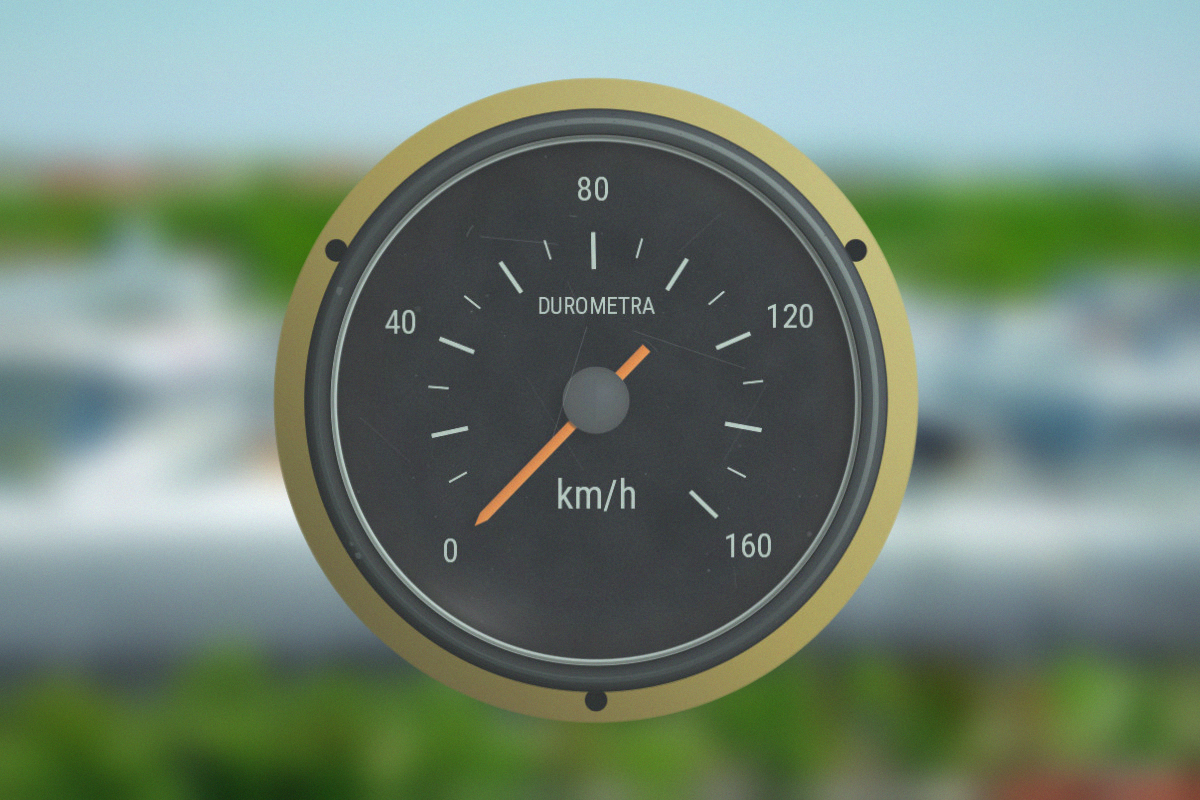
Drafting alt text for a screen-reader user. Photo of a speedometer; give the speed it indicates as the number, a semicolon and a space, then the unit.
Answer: 0; km/h
